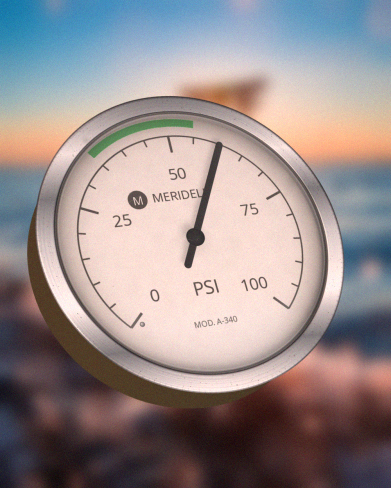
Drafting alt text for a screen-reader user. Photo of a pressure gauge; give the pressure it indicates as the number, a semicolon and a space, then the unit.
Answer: 60; psi
